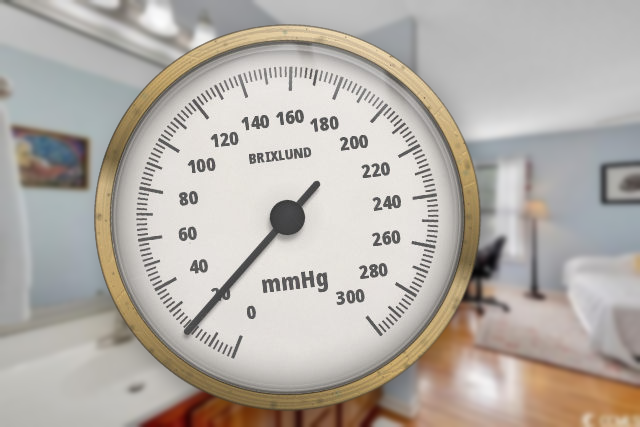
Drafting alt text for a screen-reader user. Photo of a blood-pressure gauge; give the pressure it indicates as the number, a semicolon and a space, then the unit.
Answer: 20; mmHg
